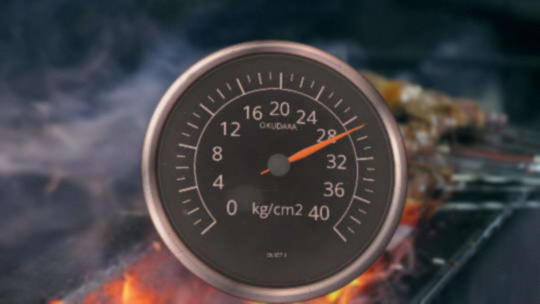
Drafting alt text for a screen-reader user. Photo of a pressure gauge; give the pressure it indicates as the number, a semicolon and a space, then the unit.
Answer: 29; kg/cm²
